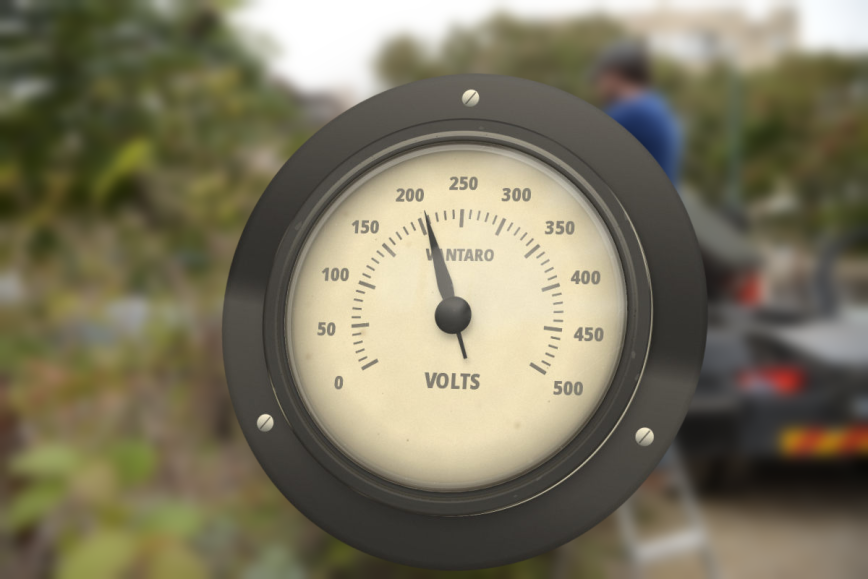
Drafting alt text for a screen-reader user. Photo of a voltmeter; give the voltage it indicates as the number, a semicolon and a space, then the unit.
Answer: 210; V
